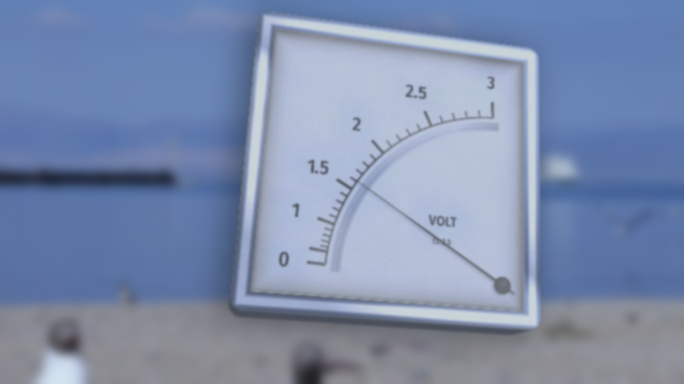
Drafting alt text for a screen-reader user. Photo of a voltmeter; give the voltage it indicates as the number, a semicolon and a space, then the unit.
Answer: 1.6; V
